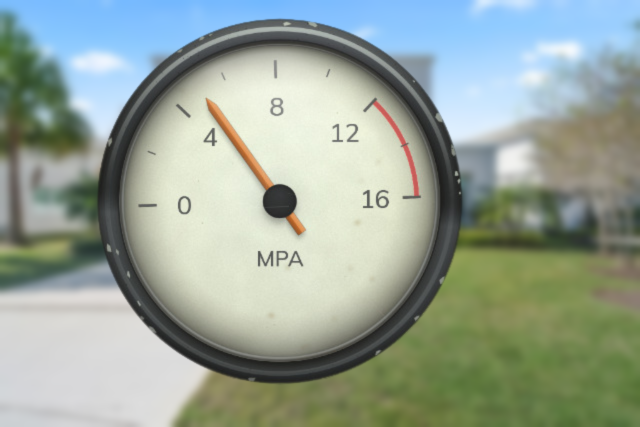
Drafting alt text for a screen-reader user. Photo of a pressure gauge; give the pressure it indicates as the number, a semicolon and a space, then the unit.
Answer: 5; MPa
